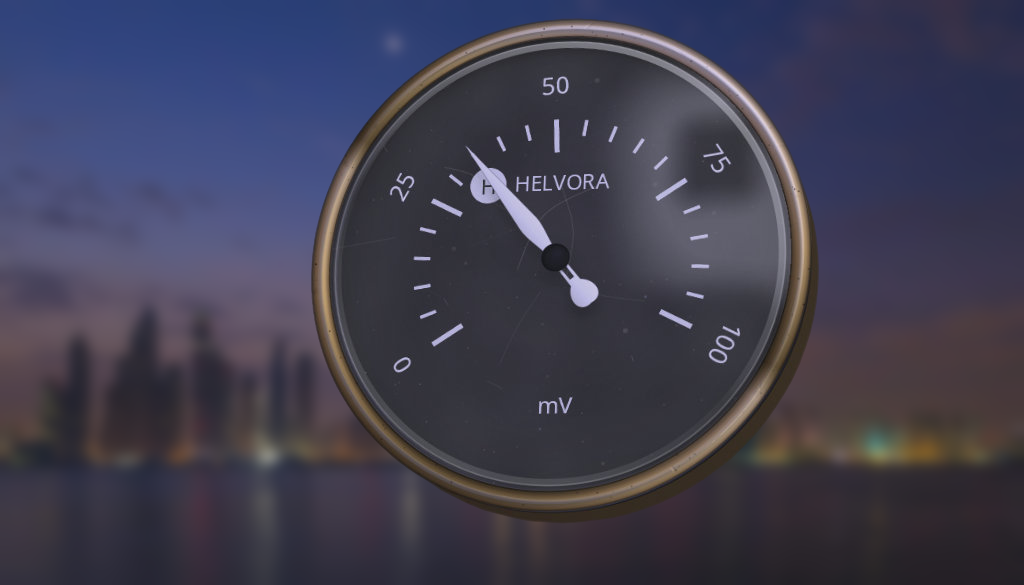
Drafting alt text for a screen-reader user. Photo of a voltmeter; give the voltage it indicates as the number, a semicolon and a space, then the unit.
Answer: 35; mV
